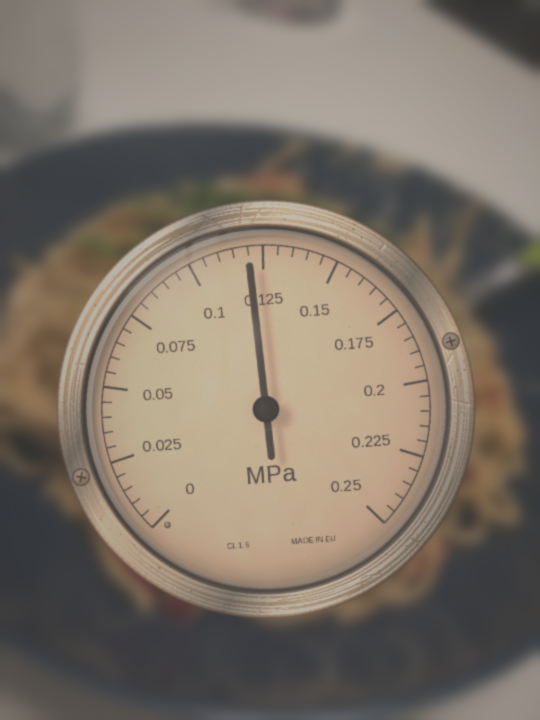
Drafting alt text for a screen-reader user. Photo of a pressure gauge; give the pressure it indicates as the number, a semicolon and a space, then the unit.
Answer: 0.12; MPa
